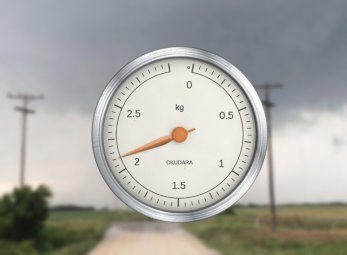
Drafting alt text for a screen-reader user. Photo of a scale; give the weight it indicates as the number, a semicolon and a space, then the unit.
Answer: 2.1; kg
